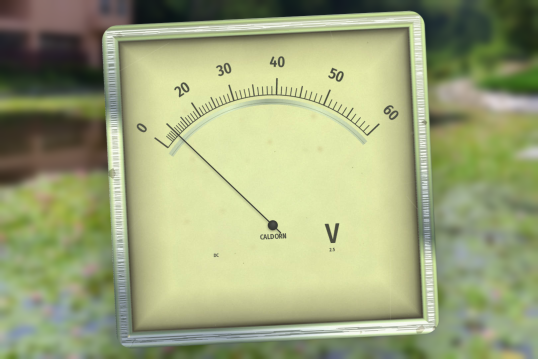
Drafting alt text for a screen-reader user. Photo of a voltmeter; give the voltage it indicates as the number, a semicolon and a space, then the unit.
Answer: 10; V
